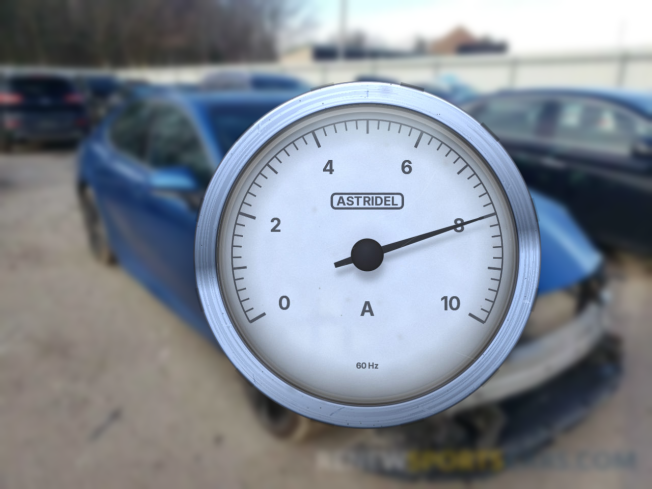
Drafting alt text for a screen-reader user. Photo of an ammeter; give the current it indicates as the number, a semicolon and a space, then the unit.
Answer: 8; A
